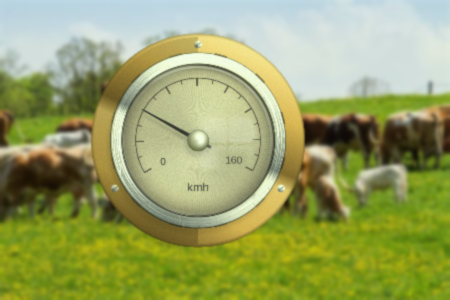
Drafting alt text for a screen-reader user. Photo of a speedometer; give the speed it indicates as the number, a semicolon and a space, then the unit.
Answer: 40; km/h
